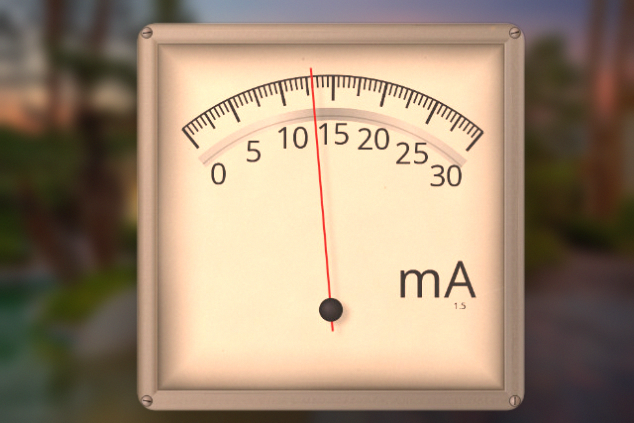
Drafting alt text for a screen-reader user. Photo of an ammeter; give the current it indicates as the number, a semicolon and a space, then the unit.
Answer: 13; mA
